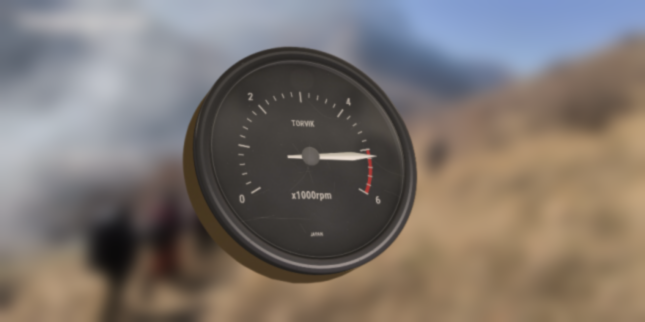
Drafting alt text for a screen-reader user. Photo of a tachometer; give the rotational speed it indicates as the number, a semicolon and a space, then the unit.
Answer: 5200; rpm
